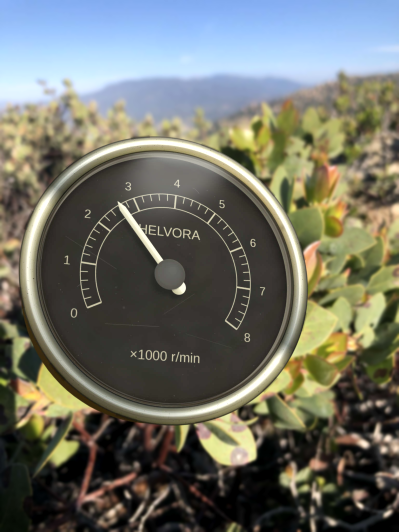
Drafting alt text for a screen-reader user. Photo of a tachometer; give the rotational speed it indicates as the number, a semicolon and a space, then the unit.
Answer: 2600; rpm
